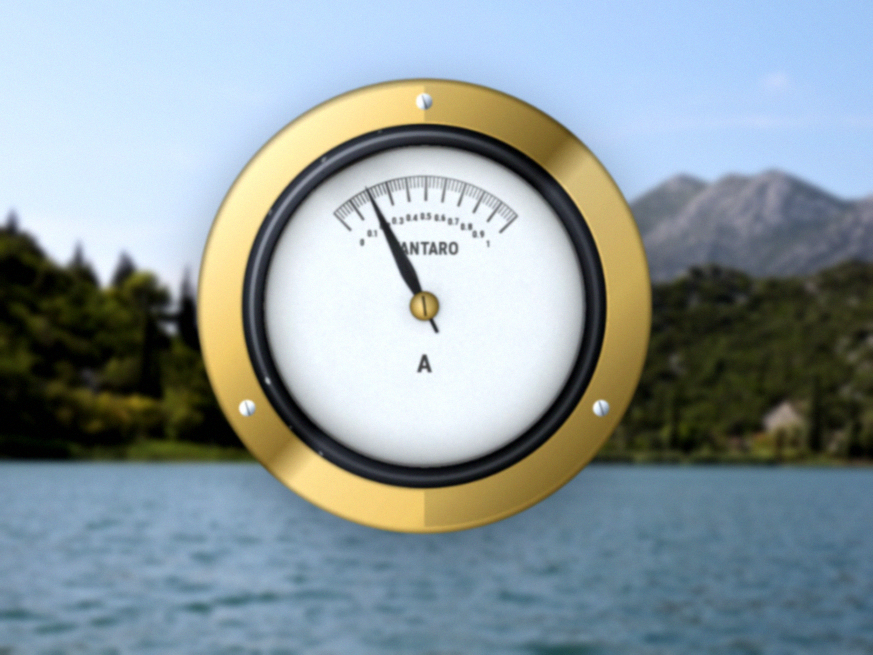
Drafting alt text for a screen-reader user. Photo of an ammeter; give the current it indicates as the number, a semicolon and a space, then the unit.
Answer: 0.2; A
